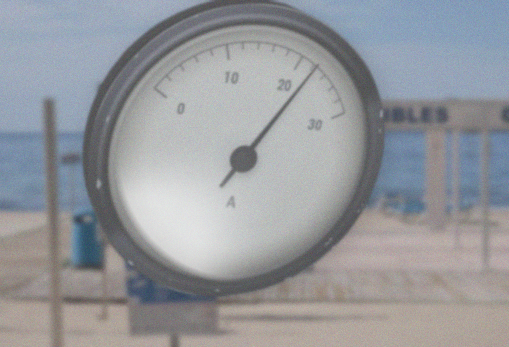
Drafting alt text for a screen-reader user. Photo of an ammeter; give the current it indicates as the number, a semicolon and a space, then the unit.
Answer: 22; A
